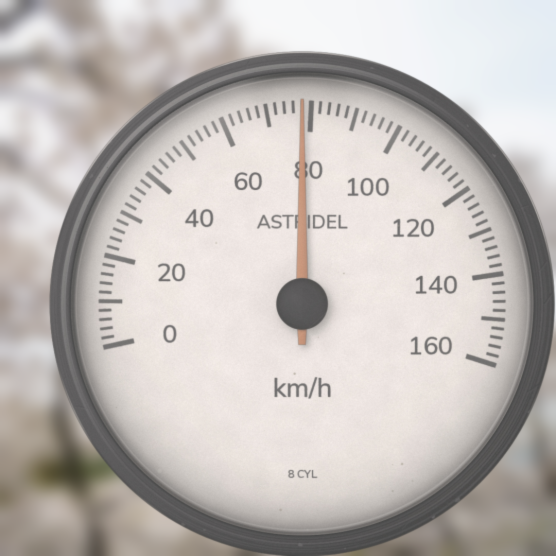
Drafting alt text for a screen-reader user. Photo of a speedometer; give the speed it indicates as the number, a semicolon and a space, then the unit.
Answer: 78; km/h
